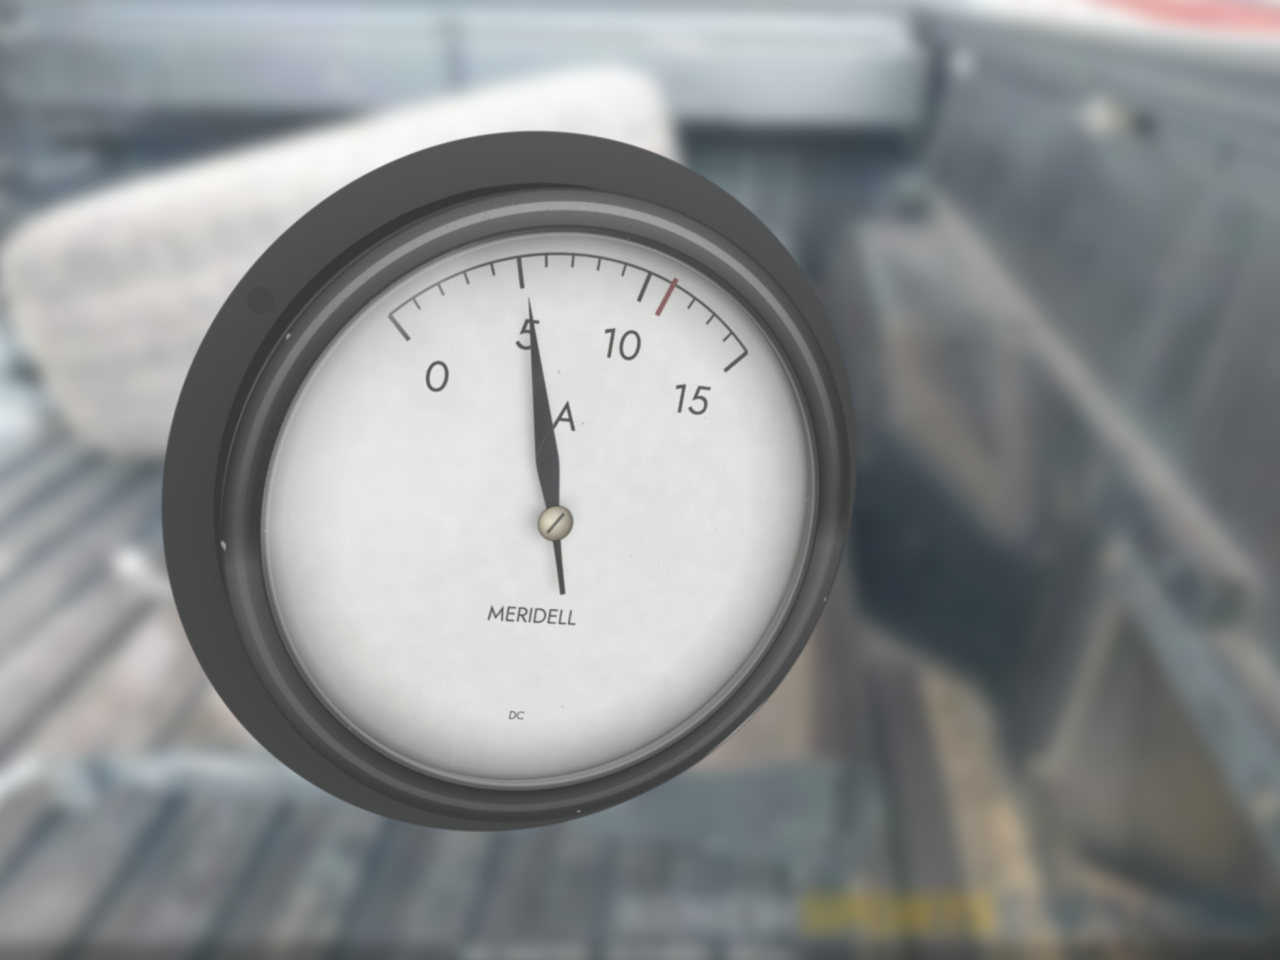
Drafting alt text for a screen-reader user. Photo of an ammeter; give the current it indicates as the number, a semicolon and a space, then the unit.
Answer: 5; A
